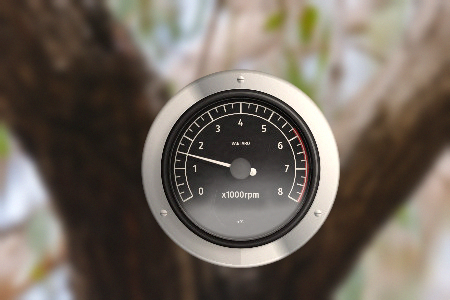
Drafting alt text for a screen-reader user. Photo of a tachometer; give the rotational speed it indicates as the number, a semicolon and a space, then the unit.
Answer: 1500; rpm
